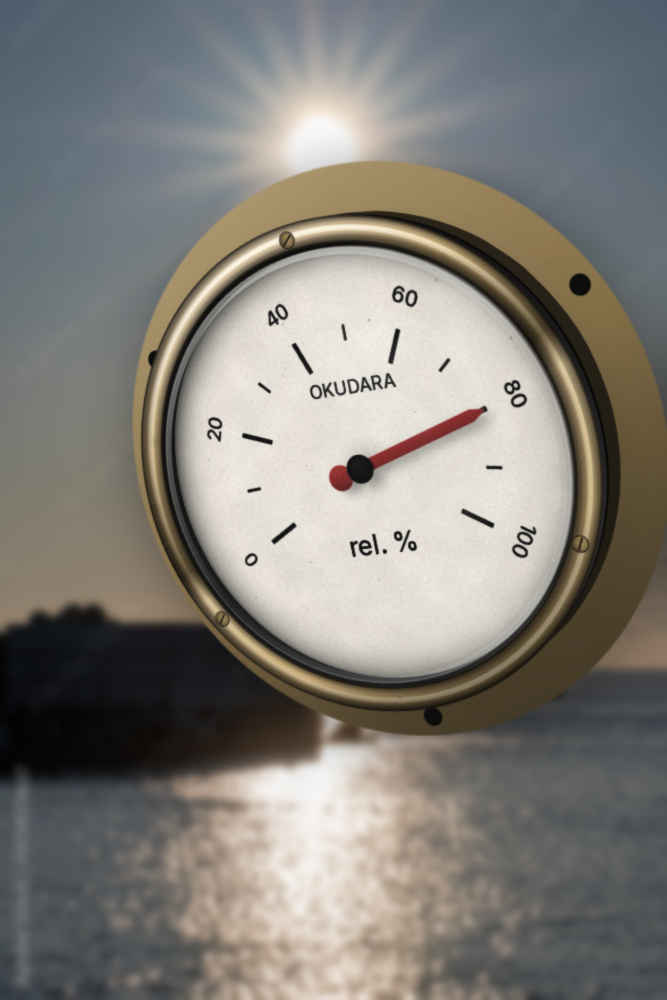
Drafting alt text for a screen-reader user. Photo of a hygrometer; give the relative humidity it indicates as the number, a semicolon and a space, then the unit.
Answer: 80; %
